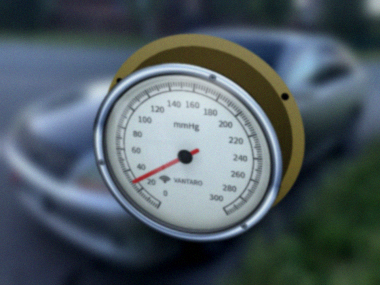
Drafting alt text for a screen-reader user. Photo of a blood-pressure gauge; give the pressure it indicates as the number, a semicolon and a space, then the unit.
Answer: 30; mmHg
